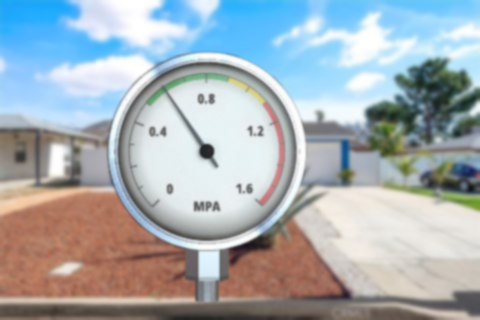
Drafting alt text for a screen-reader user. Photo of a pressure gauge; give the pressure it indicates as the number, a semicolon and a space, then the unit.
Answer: 0.6; MPa
